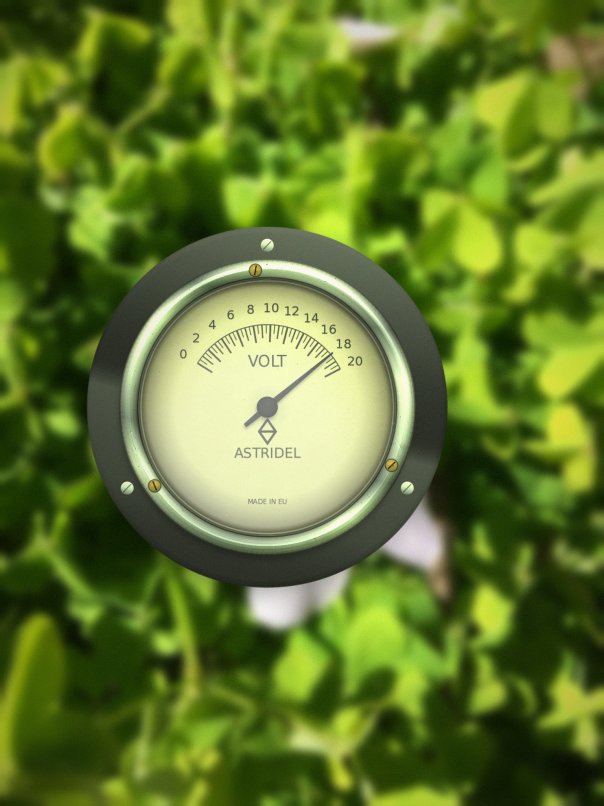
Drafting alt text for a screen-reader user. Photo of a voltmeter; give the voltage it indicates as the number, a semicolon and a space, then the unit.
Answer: 18; V
